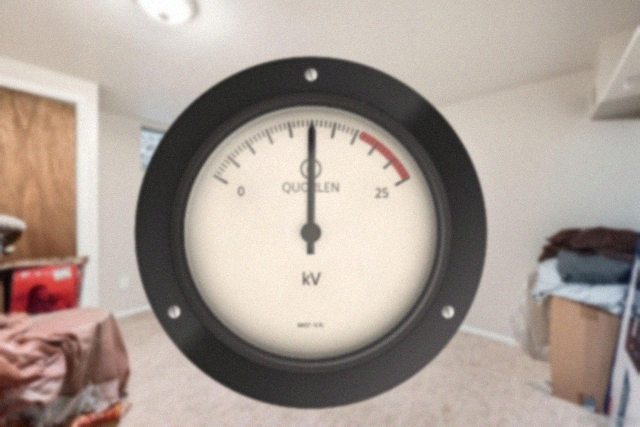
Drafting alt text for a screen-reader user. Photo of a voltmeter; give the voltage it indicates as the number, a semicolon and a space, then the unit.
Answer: 12.5; kV
